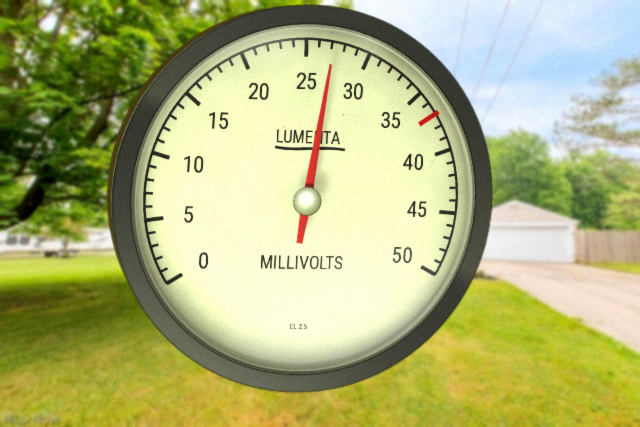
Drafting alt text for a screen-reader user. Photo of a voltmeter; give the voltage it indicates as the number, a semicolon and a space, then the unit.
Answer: 27; mV
